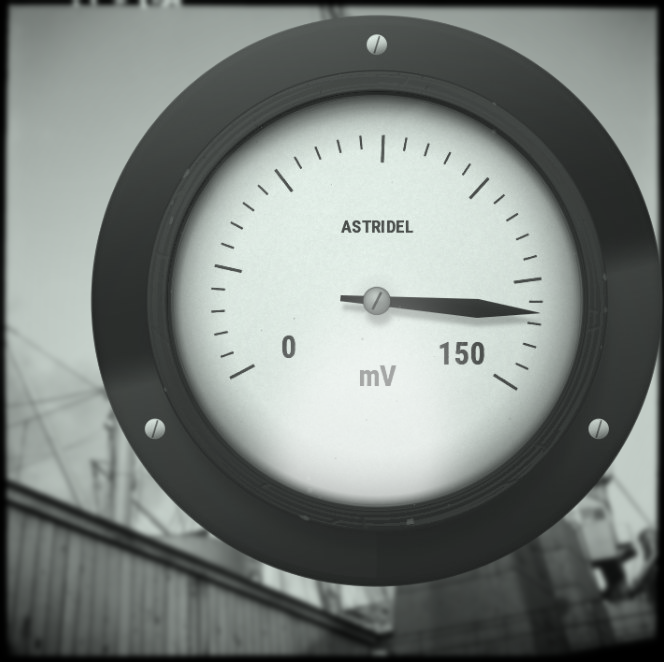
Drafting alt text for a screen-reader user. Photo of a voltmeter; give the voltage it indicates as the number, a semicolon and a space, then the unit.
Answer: 132.5; mV
